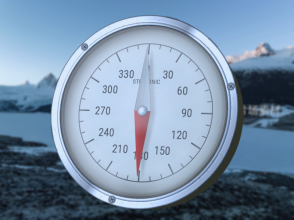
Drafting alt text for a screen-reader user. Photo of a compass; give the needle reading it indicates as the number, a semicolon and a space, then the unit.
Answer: 180; °
